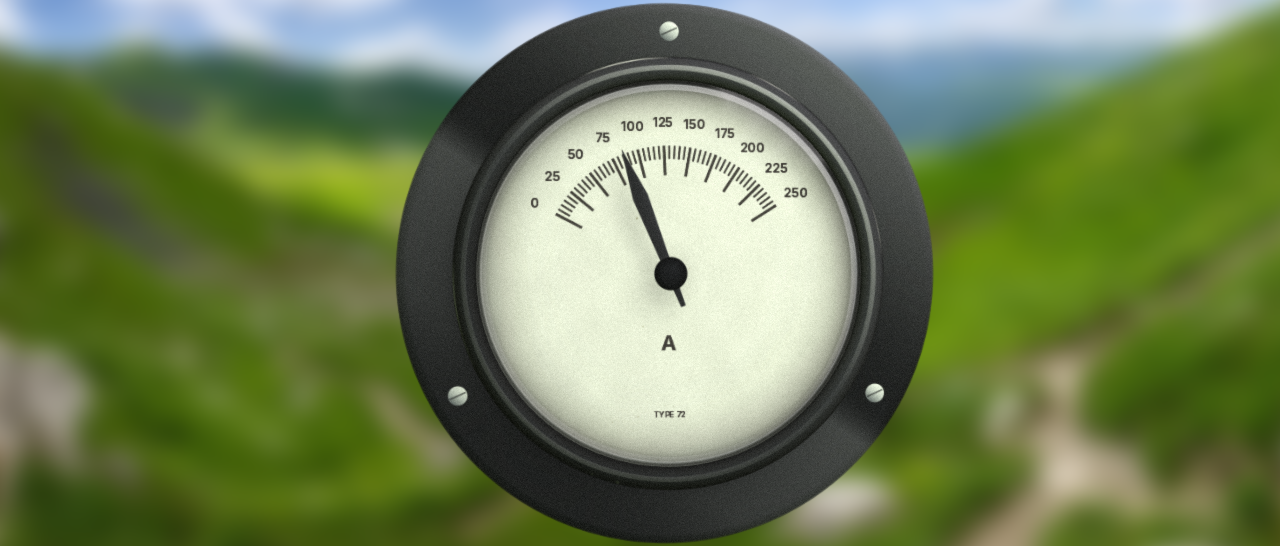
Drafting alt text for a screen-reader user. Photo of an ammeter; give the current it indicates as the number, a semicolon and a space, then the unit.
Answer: 85; A
